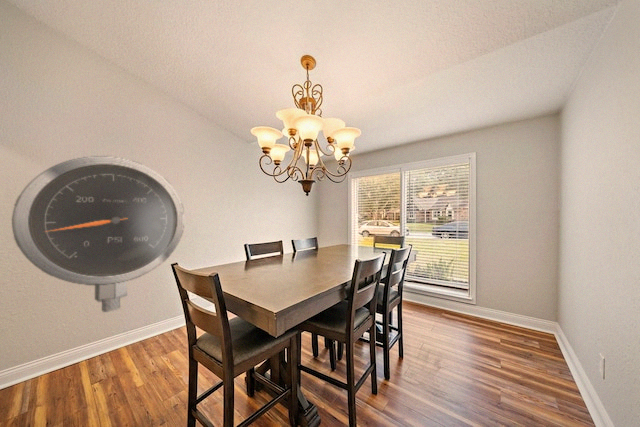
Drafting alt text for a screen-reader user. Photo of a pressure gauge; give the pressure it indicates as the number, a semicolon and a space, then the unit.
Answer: 80; psi
